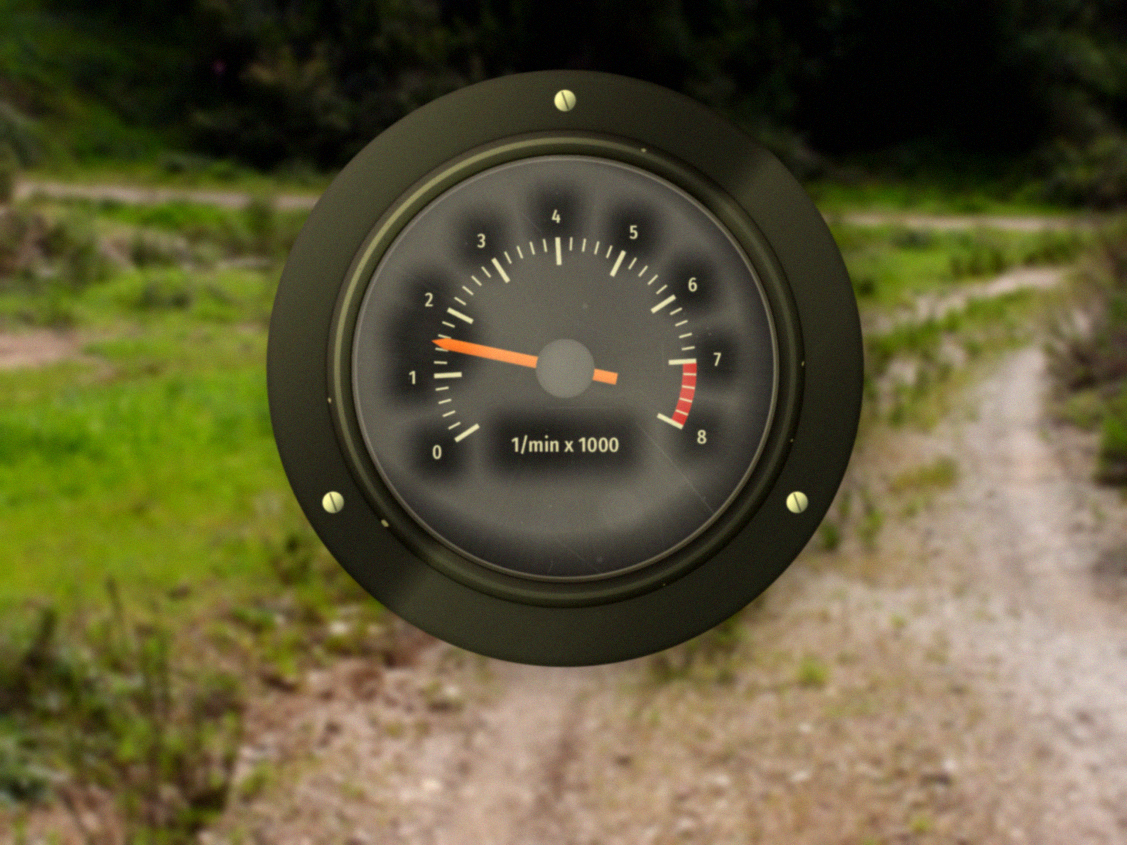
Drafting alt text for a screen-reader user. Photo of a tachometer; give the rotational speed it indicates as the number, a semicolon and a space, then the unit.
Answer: 1500; rpm
